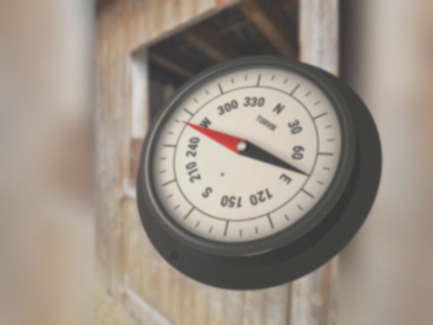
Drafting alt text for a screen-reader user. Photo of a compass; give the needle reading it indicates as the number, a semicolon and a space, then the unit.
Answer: 260; °
